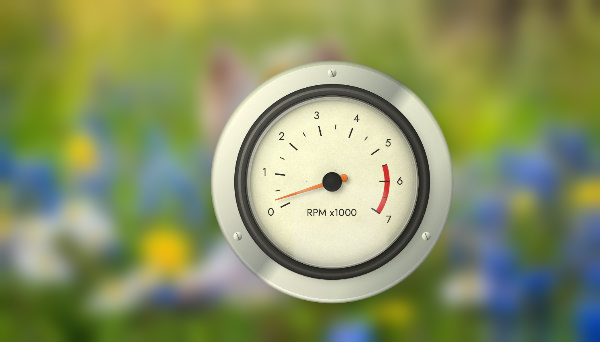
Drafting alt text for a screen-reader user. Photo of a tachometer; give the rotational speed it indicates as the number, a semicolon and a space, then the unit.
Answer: 250; rpm
